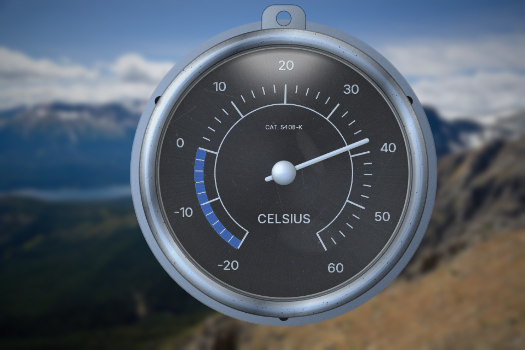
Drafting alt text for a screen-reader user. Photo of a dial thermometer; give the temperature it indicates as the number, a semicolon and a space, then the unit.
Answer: 38; °C
